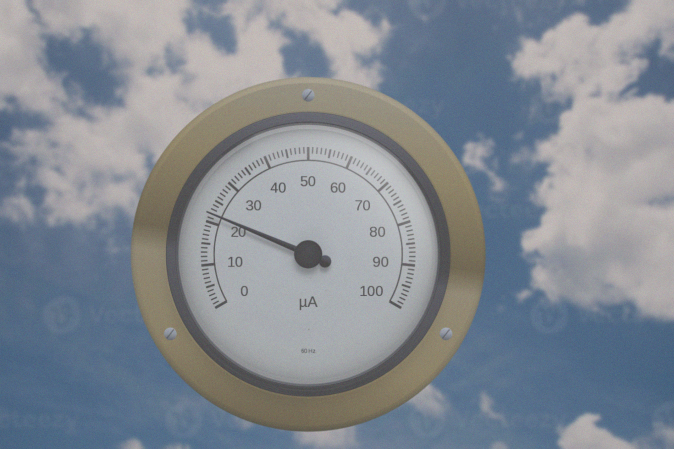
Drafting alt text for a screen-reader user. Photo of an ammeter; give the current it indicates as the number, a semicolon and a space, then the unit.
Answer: 22; µA
